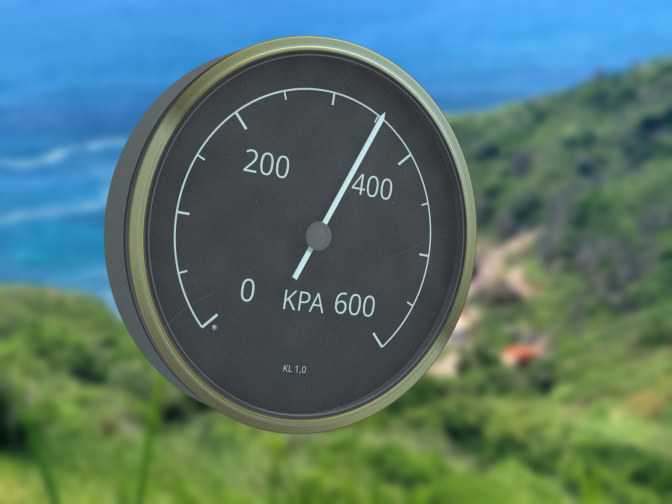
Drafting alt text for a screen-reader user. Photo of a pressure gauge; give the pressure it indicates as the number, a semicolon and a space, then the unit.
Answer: 350; kPa
